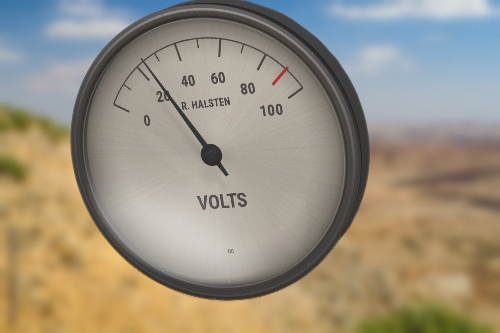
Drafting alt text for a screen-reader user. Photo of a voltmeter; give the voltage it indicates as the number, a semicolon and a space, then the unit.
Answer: 25; V
